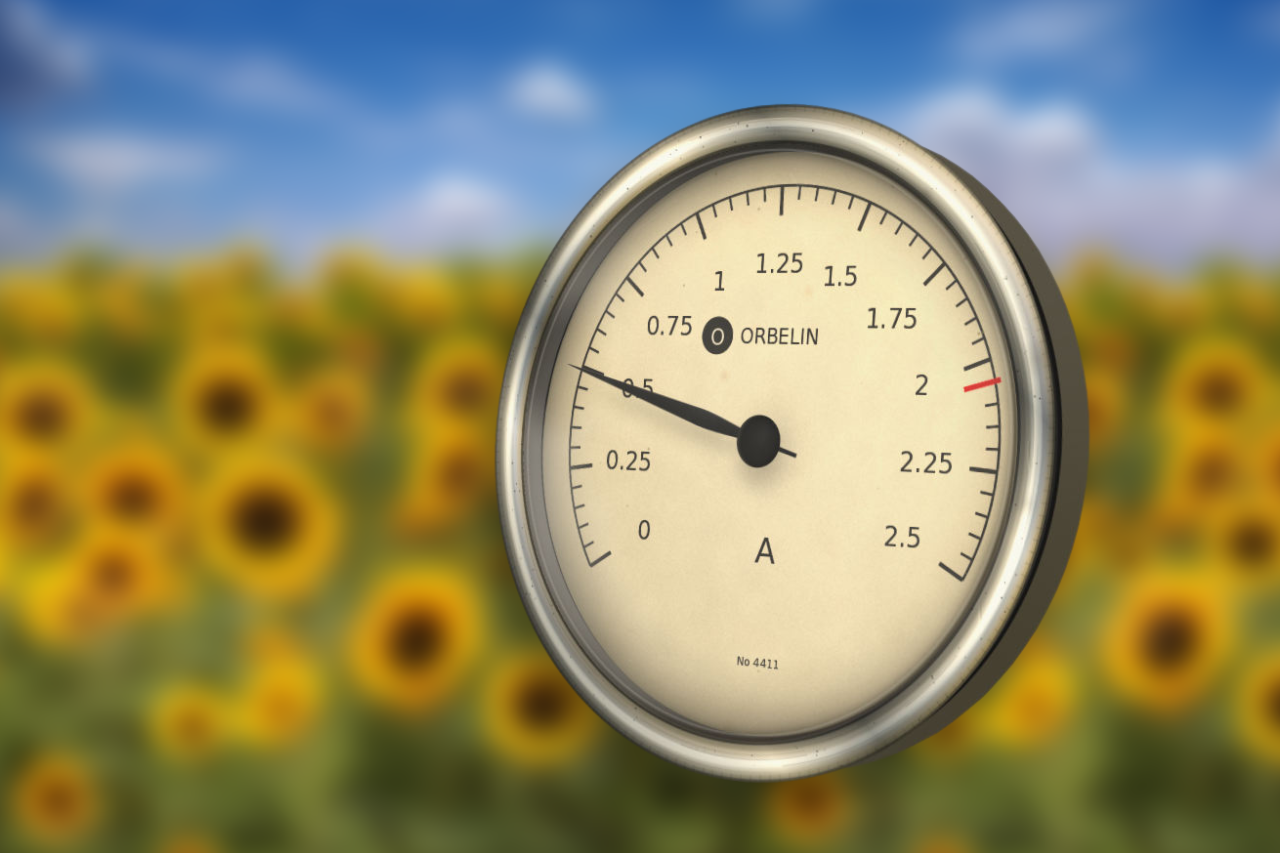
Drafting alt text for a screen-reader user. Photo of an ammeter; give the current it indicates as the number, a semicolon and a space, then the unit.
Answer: 0.5; A
